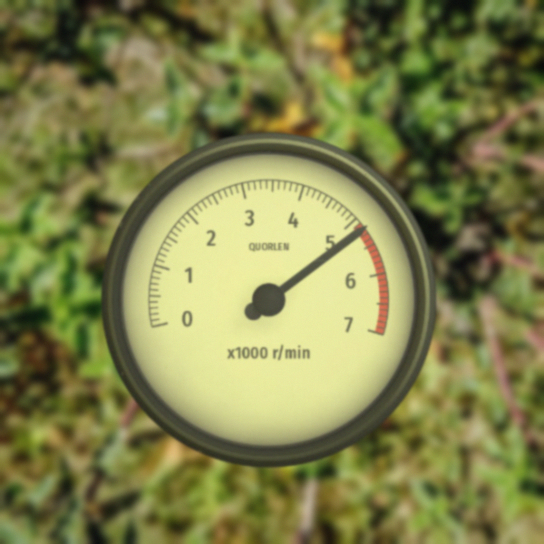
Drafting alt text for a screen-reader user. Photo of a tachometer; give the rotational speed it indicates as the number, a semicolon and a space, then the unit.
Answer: 5200; rpm
